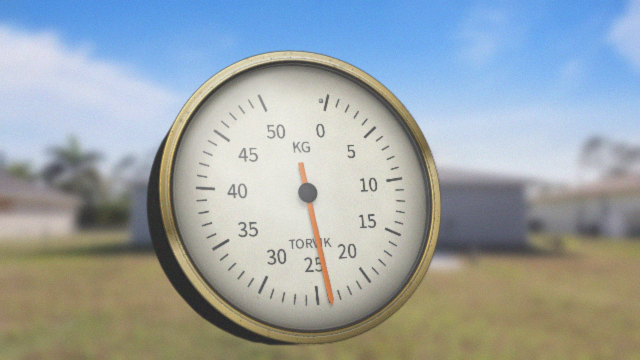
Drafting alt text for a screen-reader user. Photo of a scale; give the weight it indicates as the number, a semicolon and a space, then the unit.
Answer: 24; kg
